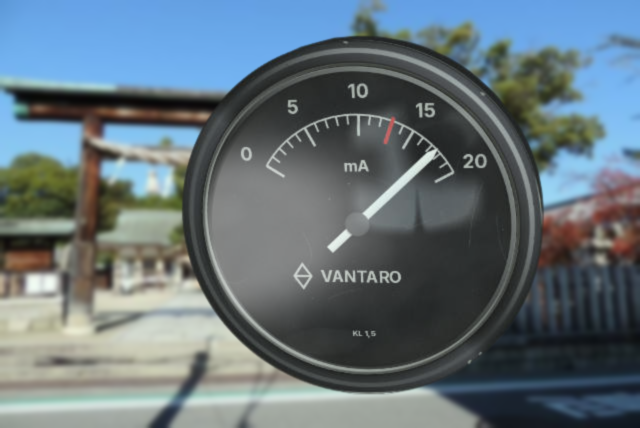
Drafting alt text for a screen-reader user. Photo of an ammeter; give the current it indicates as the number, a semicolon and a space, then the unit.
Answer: 17.5; mA
